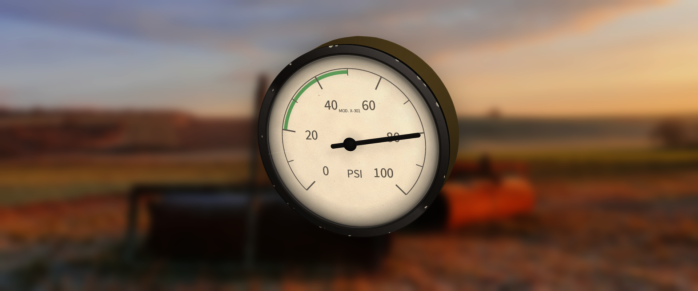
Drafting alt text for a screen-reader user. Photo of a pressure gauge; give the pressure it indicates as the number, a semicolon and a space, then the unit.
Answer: 80; psi
